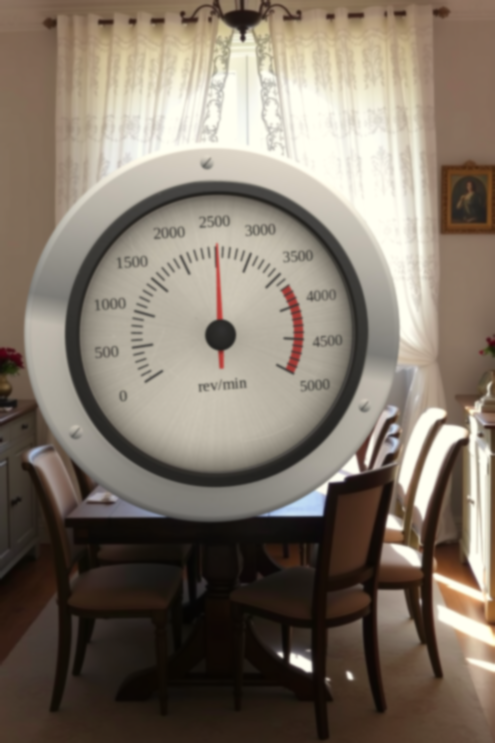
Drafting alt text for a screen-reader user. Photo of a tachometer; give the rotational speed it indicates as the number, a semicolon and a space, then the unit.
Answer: 2500; rpm
